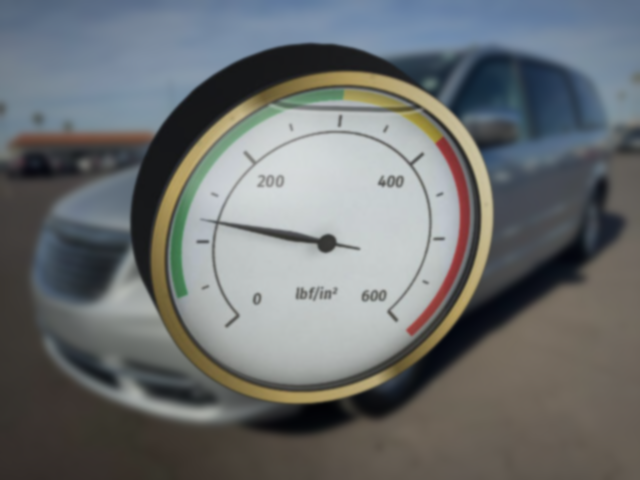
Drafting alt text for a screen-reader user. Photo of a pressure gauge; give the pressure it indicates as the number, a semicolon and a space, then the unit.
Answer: 125; psi
